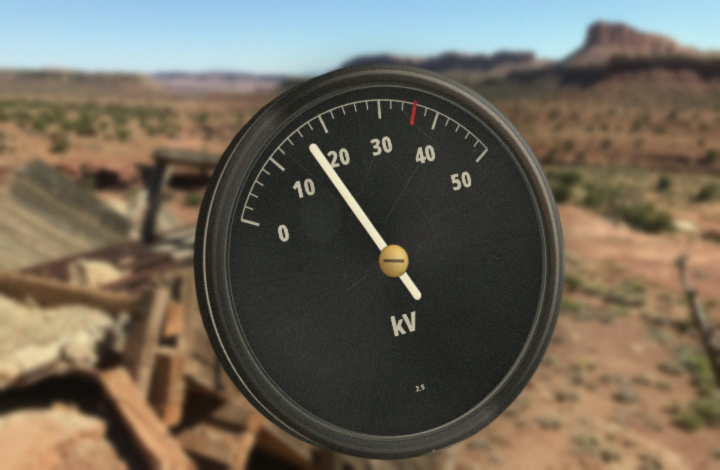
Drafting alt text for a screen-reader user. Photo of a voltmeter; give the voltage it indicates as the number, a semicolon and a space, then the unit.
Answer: 16; kV
